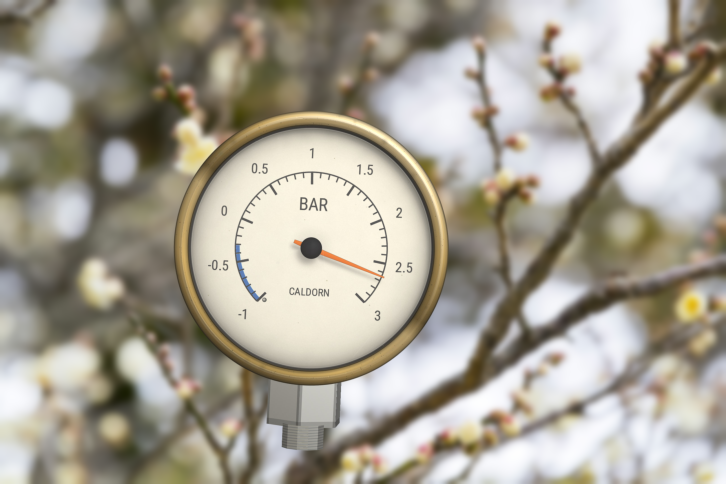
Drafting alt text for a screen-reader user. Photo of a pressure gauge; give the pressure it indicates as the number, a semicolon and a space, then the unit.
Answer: 2.65; bar
